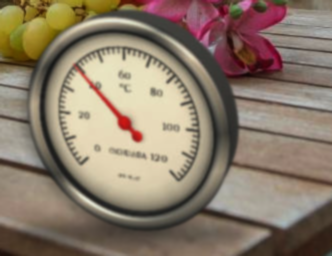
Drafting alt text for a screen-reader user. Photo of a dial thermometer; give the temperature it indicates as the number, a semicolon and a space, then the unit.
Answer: 40; °C
